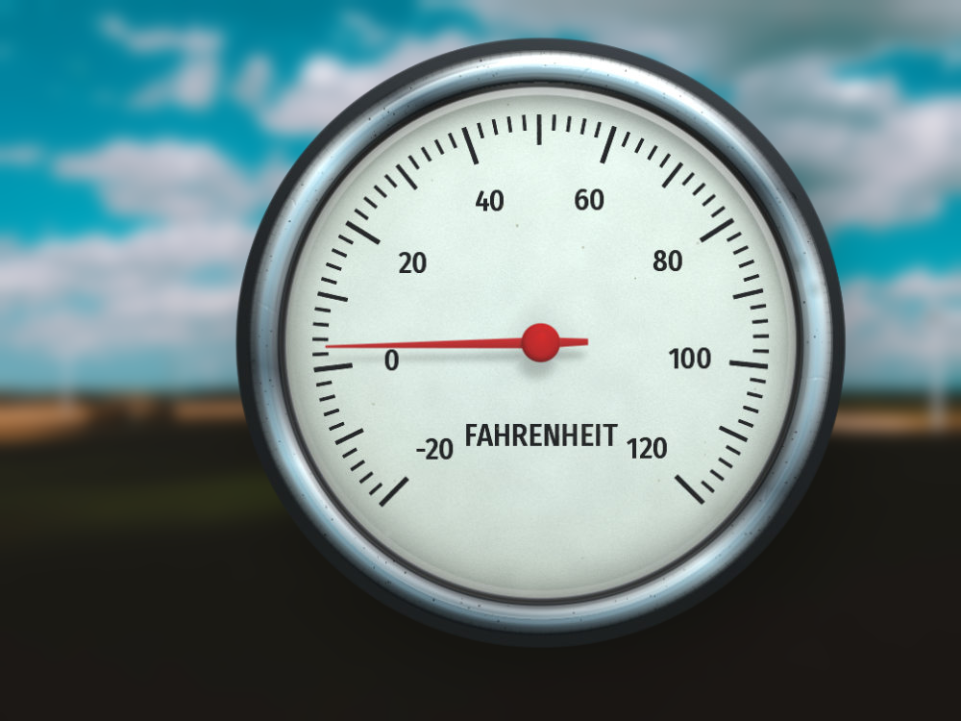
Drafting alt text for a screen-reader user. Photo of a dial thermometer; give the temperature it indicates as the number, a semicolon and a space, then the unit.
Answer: 3; °F
